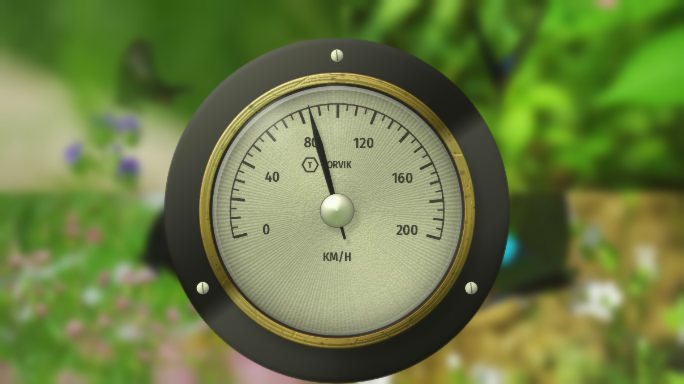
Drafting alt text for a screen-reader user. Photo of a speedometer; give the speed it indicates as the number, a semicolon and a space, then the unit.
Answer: 85; km/h
